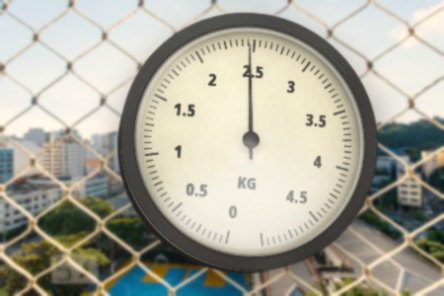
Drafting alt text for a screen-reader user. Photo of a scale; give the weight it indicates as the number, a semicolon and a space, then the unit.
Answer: 2.45; kg
